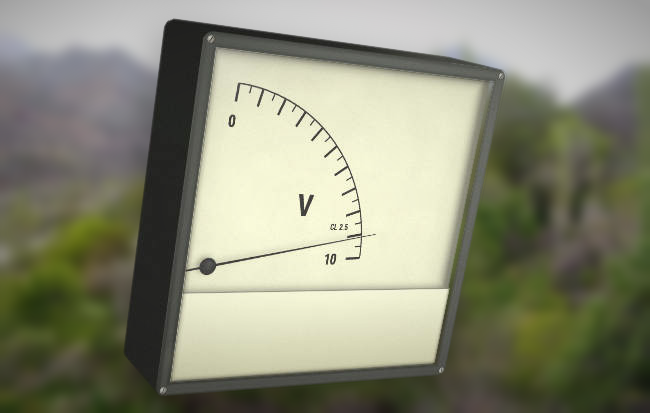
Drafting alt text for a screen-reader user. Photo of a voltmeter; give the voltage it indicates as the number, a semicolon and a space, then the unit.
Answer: 9; V
